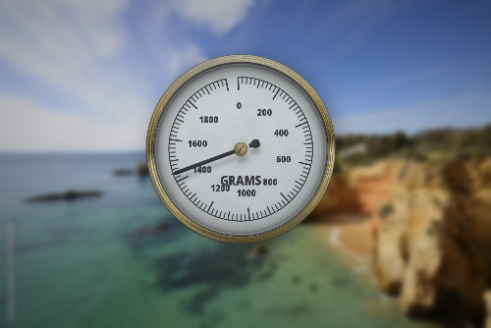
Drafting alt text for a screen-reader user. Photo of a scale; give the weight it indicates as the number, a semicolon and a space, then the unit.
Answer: 1440; g
